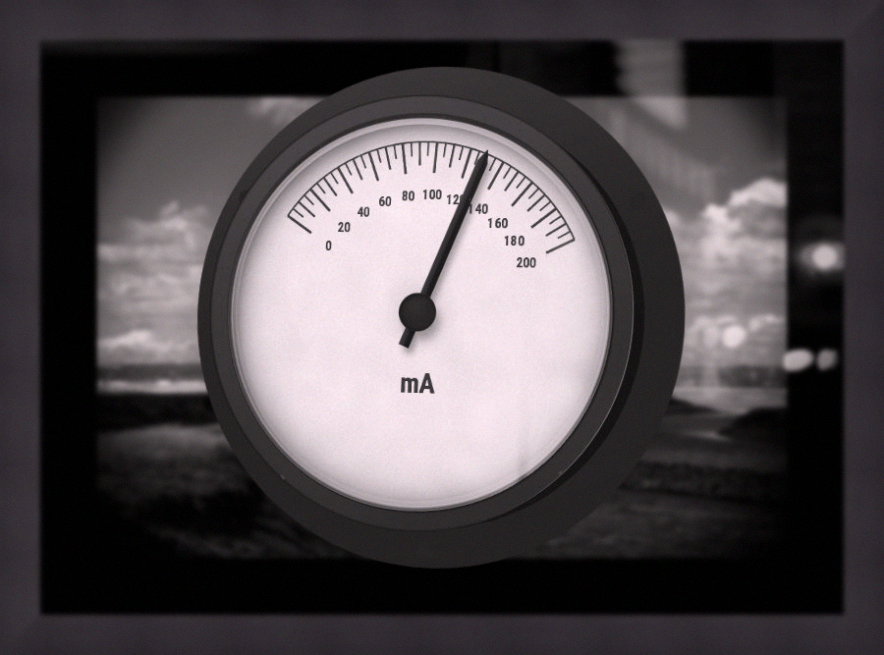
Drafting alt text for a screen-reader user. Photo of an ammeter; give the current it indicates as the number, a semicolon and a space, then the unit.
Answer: 130; mA
